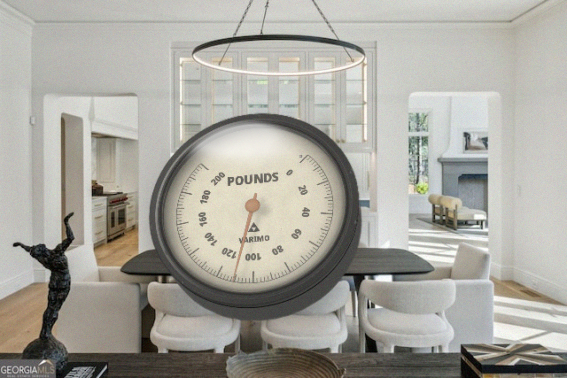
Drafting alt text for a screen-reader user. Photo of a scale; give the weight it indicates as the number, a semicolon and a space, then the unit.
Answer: 110; lb
